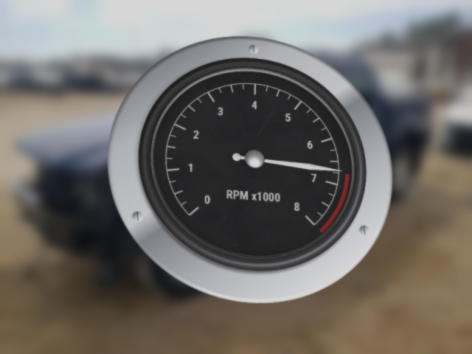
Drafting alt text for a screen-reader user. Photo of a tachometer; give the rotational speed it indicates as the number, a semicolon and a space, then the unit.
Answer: 6750; rpm
